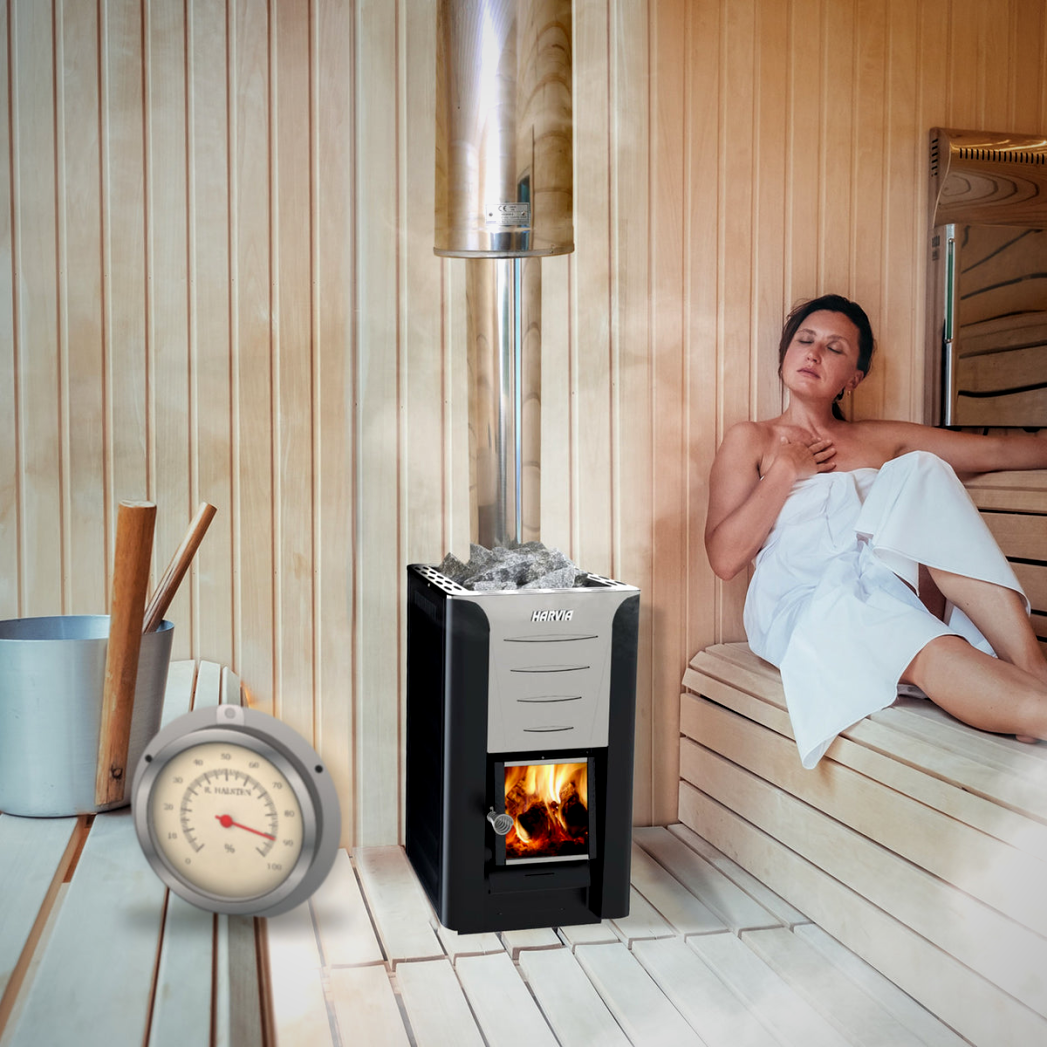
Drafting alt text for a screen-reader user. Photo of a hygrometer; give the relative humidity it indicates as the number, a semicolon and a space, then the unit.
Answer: 90; %
